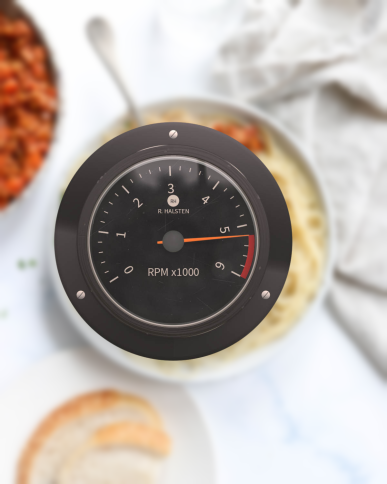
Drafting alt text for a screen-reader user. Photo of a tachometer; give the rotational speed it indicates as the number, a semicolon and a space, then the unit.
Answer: 5200; rpm
